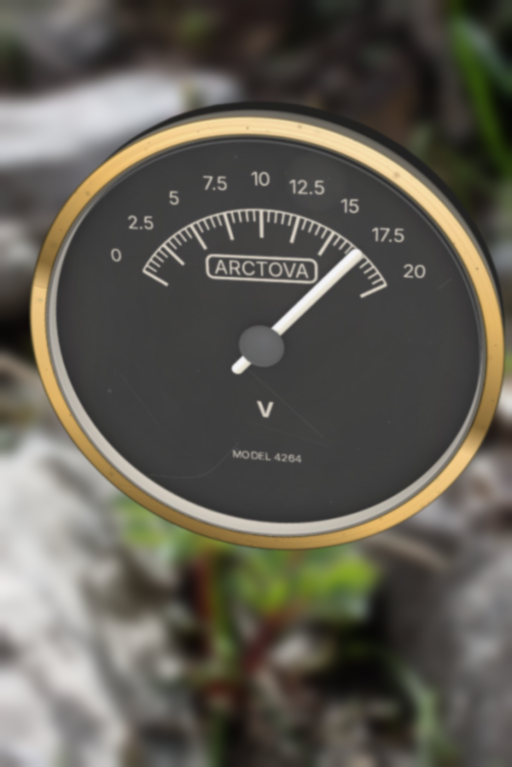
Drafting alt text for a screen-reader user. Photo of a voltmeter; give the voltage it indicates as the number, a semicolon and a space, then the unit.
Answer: 17; V
